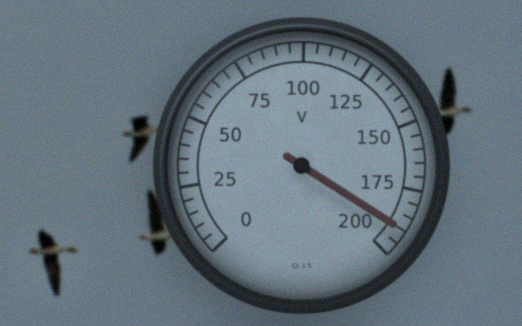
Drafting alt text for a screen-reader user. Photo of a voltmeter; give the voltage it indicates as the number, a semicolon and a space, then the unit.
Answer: 190; V
